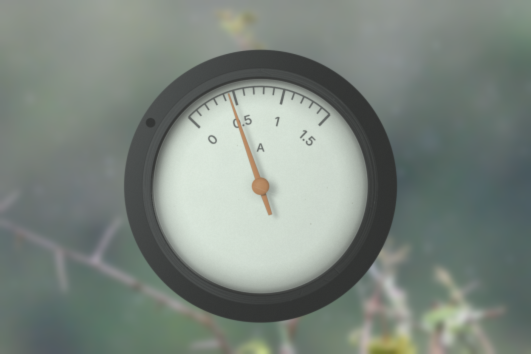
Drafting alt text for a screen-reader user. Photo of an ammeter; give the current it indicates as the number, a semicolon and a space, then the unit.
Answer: 0.45; A
